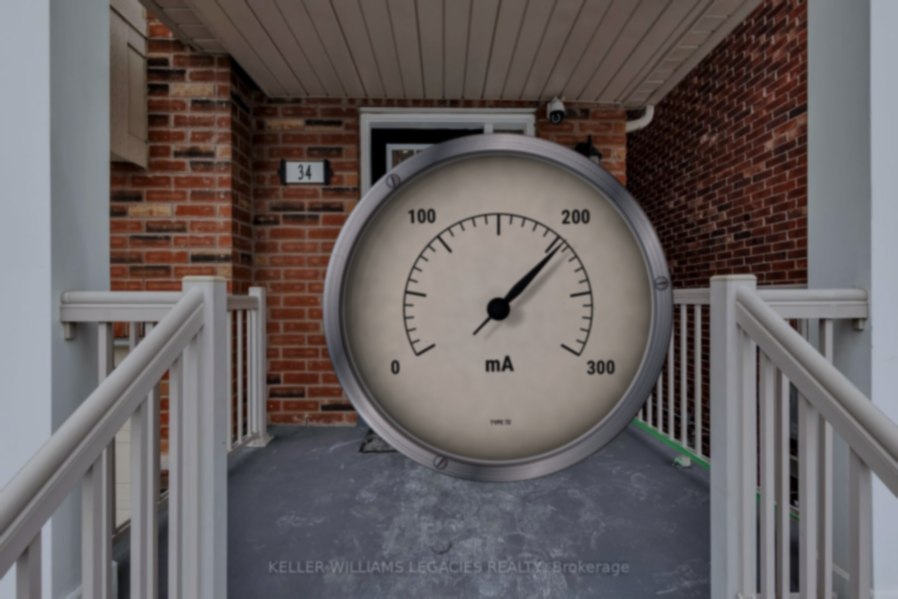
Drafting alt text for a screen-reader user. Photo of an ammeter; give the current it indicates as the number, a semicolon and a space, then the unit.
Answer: 205; mA
